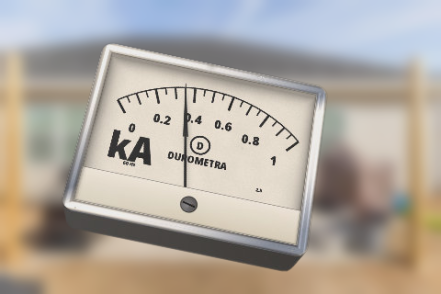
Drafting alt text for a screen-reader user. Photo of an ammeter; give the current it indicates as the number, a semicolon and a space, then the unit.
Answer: 0.35; kA
